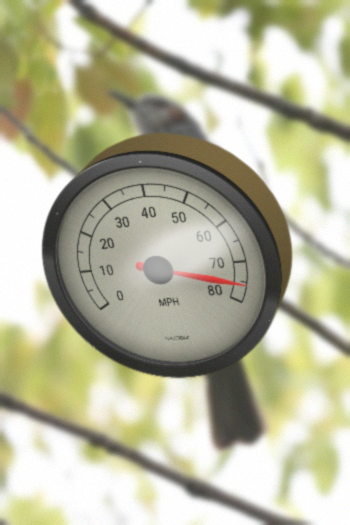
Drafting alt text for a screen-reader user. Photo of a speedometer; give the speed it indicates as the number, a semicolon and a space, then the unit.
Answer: 75; mph
